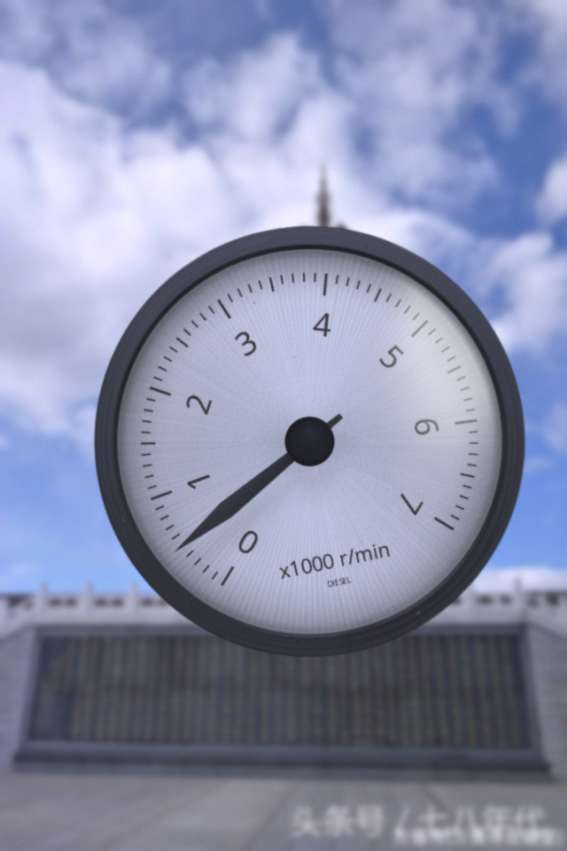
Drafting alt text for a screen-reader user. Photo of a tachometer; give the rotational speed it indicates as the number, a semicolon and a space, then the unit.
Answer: 500; rpm
